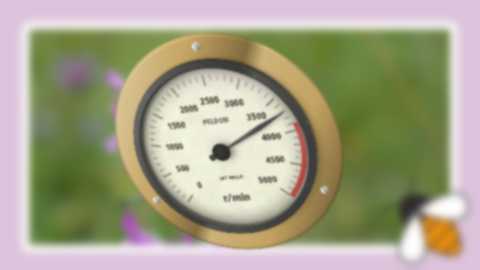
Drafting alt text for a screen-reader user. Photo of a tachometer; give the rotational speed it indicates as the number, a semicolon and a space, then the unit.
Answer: 3700; rpm
